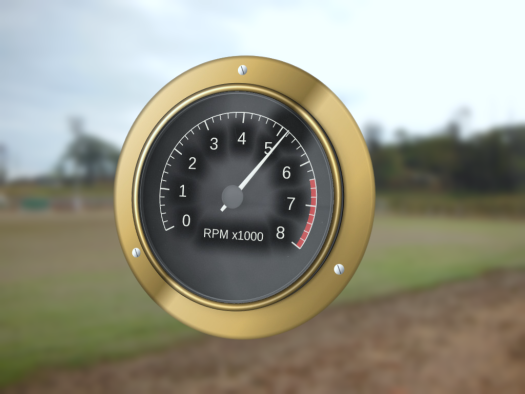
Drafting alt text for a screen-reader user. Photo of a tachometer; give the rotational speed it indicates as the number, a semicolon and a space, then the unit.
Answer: 5200; rpm
